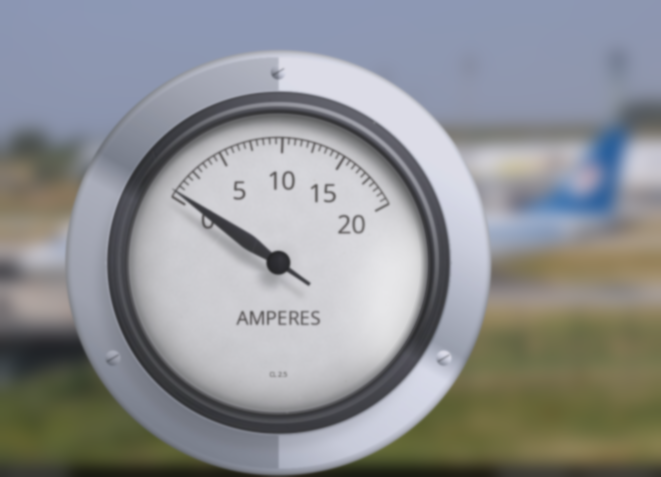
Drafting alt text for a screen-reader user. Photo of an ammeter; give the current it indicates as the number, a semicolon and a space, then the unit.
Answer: 0.5; A
